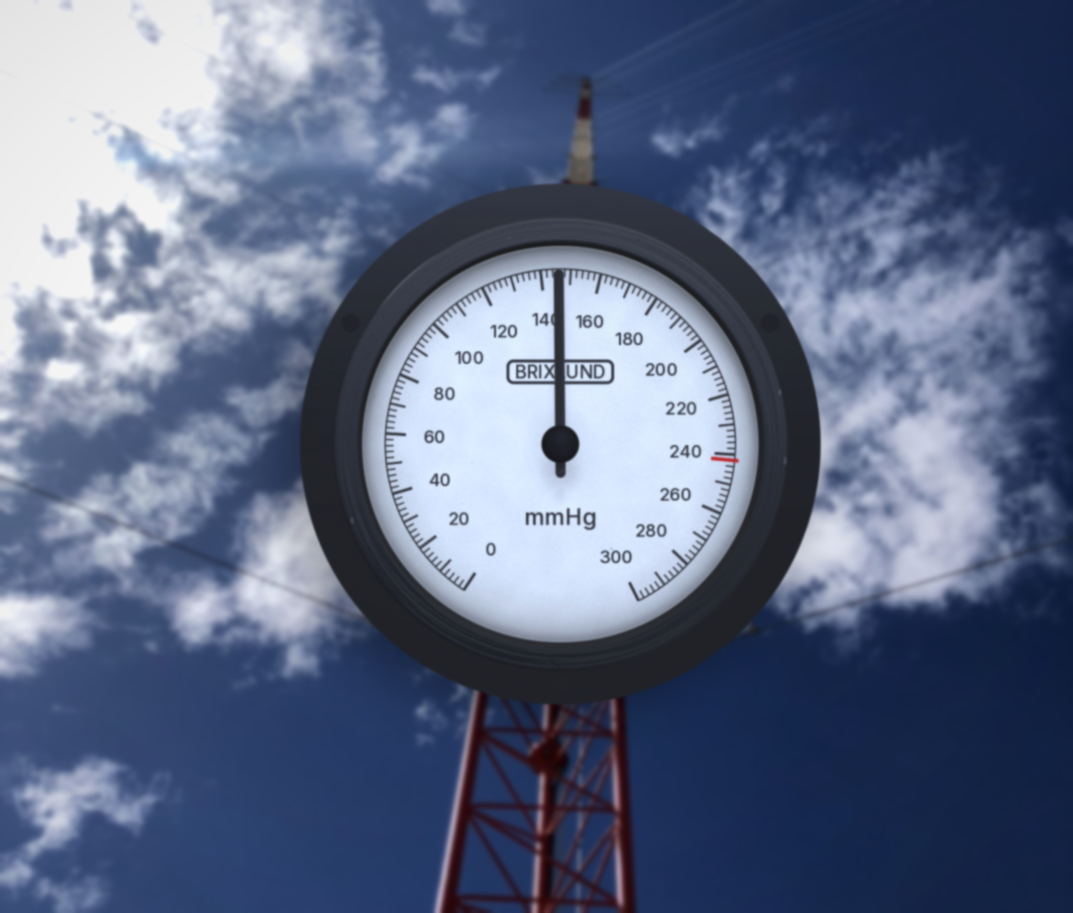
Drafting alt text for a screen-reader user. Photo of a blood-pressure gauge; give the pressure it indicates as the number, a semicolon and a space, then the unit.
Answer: 146; mmHg
